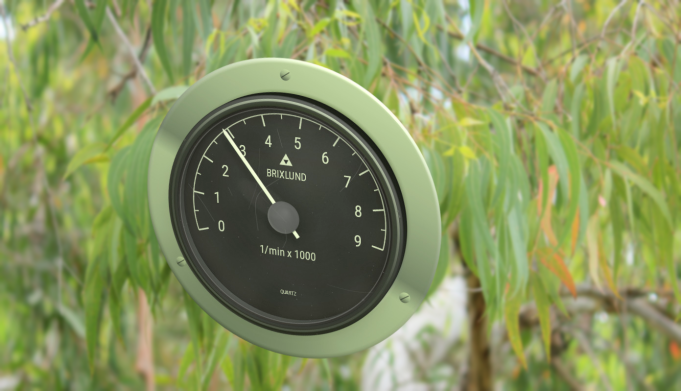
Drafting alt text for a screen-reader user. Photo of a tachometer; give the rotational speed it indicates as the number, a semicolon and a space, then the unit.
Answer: 3000; rpm
